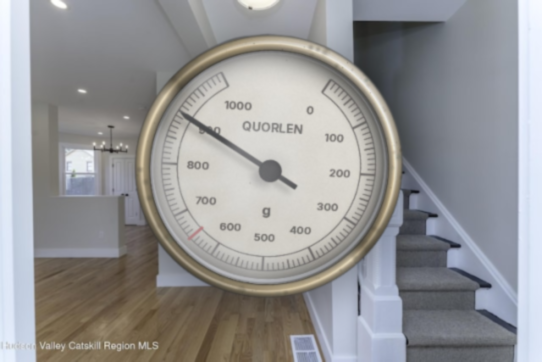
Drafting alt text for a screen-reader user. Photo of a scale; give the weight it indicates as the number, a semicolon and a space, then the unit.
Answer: 900; g
